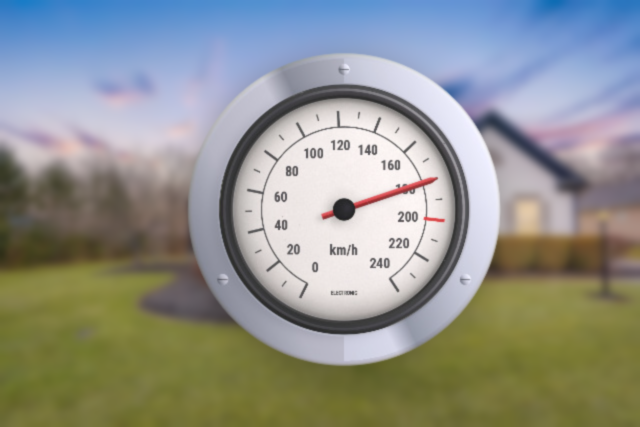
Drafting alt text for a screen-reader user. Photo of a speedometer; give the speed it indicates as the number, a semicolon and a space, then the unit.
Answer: 180; km/h
